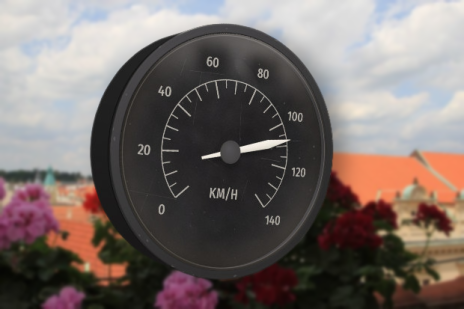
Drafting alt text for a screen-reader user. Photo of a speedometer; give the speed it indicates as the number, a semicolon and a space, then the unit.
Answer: 107.5; km/h
